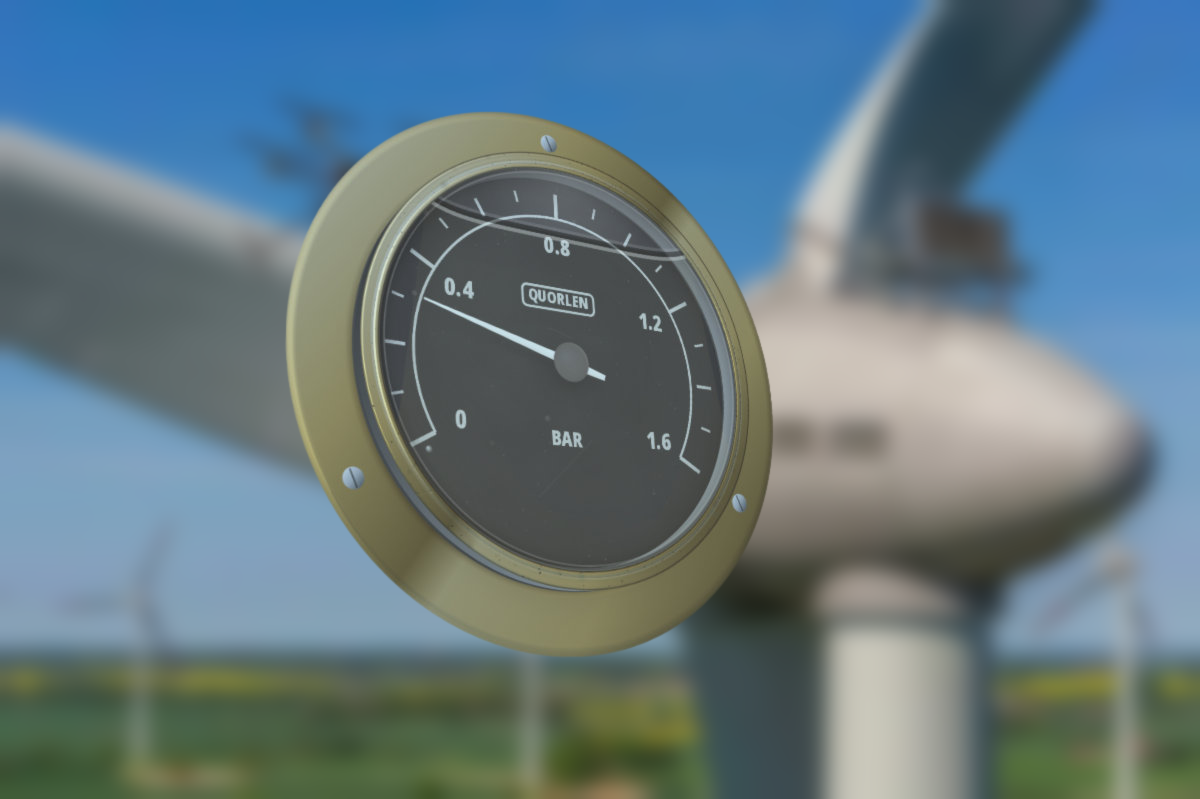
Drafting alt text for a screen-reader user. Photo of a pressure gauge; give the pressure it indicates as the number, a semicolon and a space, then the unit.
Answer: 0.3; bar
